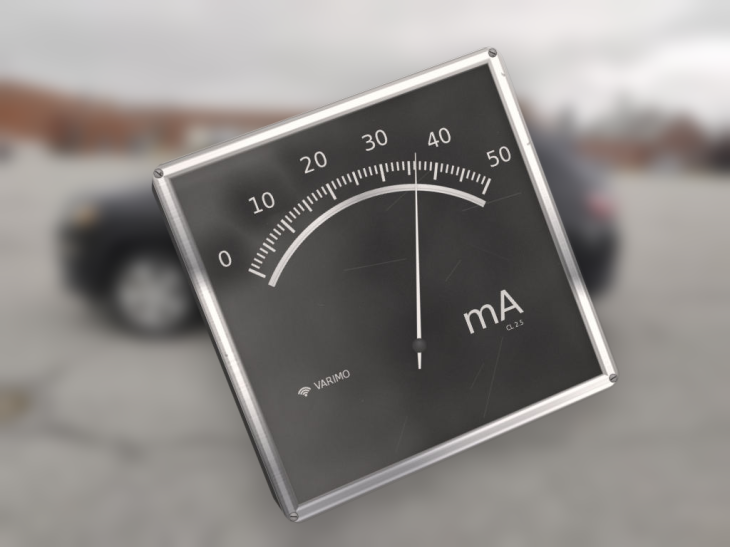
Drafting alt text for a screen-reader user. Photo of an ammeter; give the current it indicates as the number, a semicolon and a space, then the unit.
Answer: 36; mA
